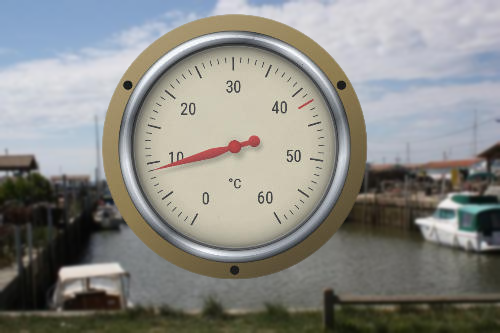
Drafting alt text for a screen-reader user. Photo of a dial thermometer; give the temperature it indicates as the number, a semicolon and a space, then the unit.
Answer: 9; °C
